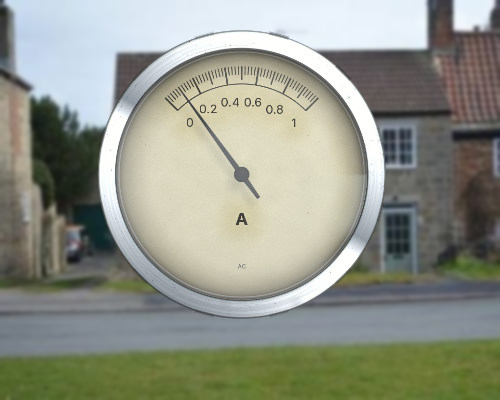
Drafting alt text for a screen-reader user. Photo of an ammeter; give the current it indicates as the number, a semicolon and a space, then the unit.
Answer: 0.1; A
